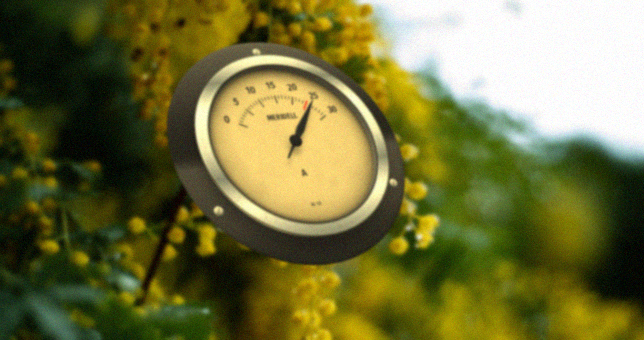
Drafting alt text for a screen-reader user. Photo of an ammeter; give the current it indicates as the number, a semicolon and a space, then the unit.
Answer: 25; A
